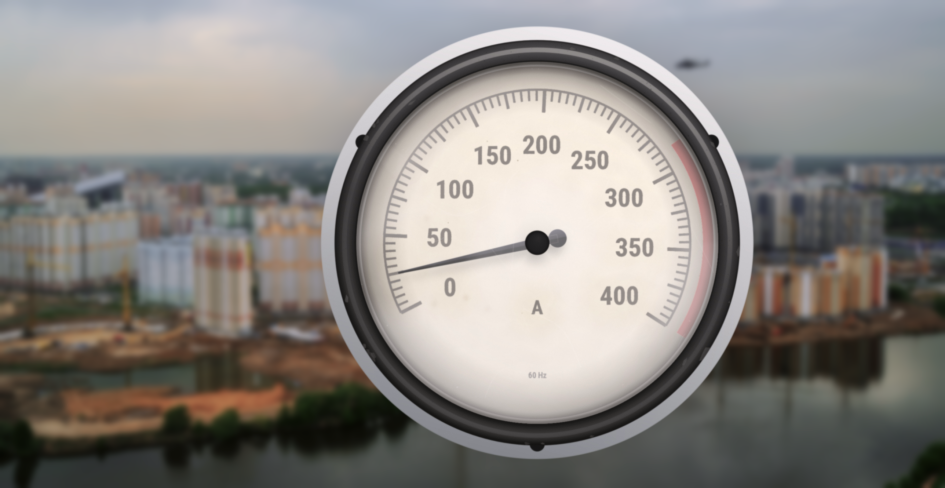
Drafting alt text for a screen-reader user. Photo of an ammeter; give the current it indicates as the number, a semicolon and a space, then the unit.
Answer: 25; A
